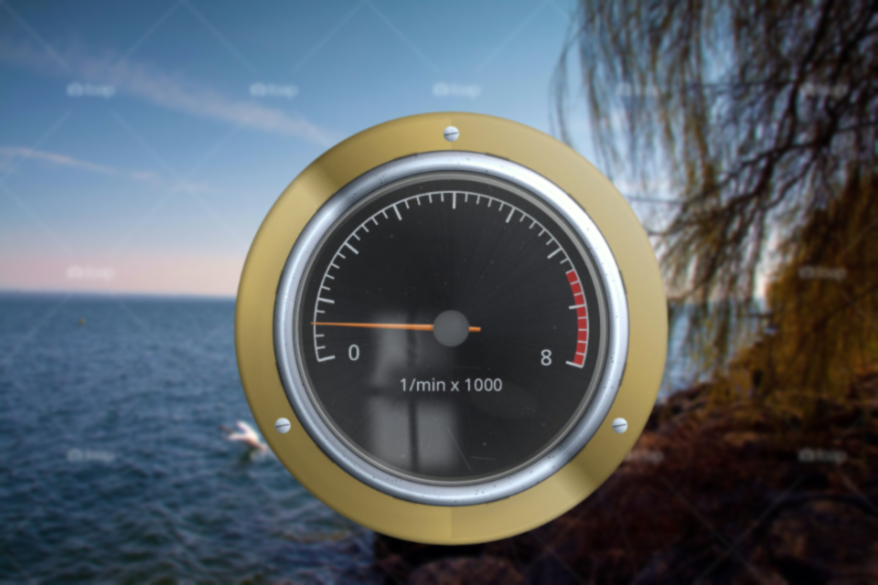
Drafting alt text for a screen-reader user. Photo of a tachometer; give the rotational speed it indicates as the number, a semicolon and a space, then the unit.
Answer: 600; rpm
